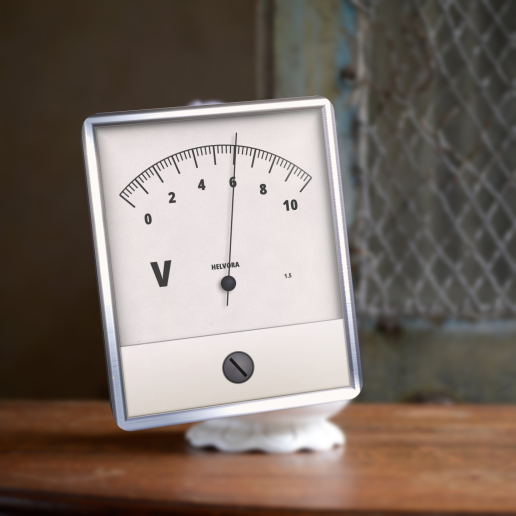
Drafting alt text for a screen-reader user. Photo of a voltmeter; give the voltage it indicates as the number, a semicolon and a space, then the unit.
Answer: 6; V
